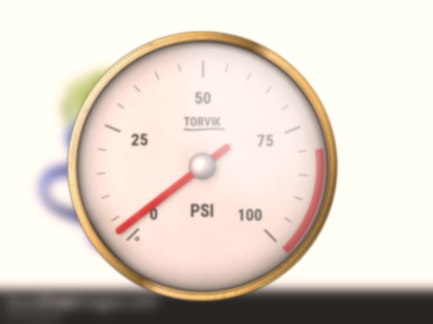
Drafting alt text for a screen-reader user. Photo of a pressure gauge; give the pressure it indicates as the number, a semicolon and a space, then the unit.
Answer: 2.5; psi
